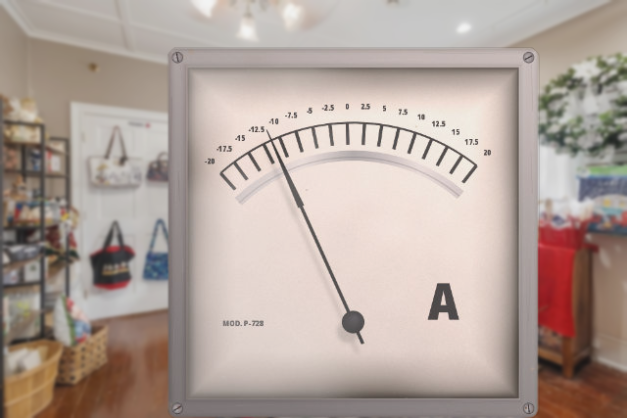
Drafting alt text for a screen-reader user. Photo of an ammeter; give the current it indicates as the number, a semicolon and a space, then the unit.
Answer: -11.25; A
